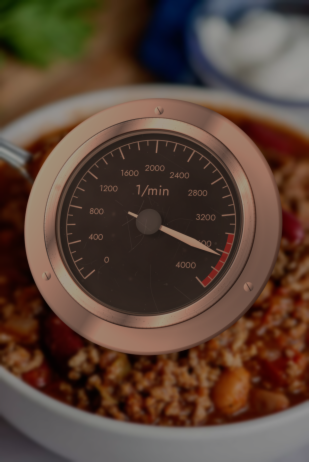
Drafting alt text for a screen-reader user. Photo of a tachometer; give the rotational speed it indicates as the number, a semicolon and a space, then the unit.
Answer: 3650; rpm
